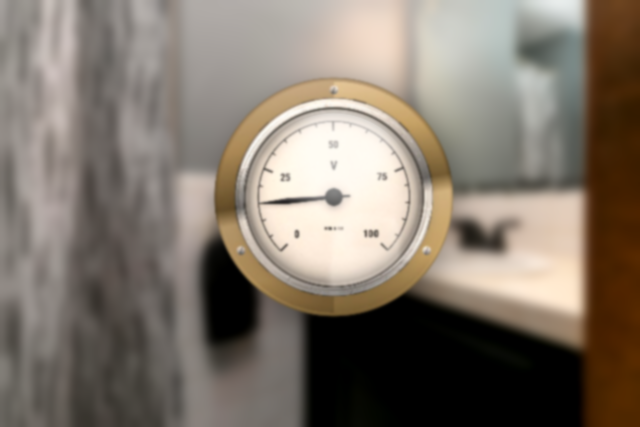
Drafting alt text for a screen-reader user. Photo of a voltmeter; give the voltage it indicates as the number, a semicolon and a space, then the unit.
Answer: 15; V
